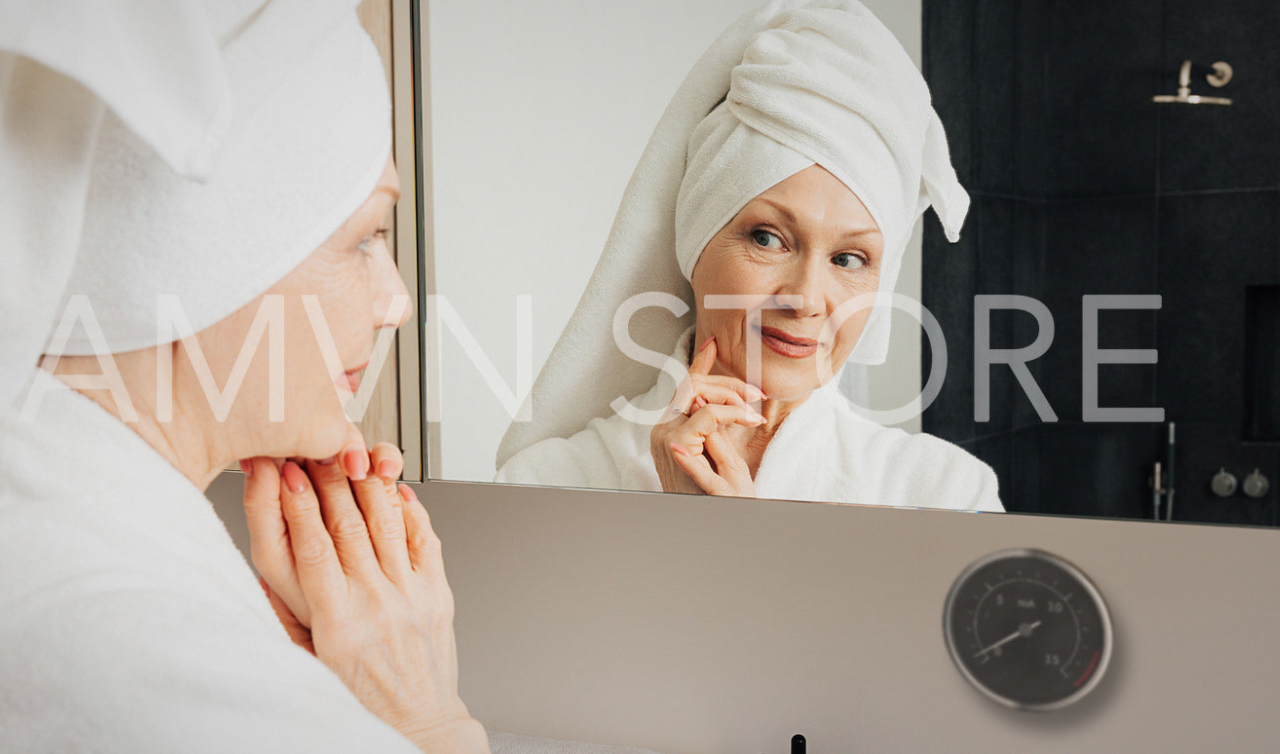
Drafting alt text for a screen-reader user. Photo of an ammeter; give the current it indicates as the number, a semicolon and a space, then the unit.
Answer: 0.5; mA
